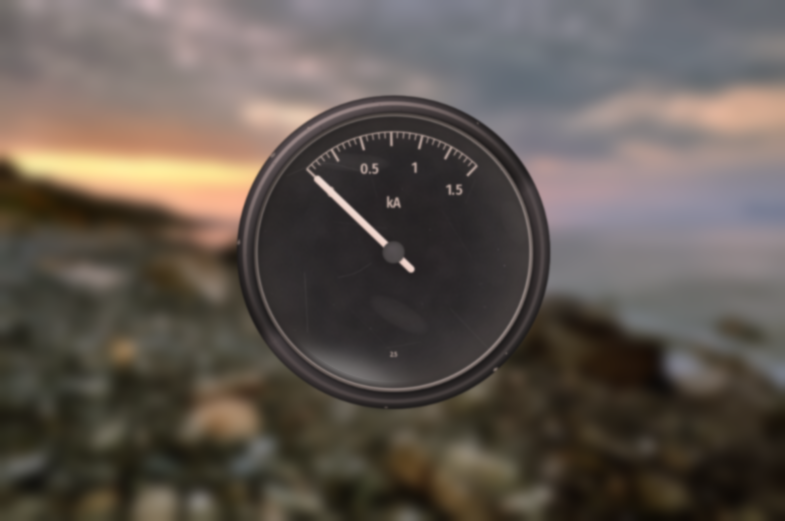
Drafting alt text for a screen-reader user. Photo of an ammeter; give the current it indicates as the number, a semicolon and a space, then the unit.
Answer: 0; kA
